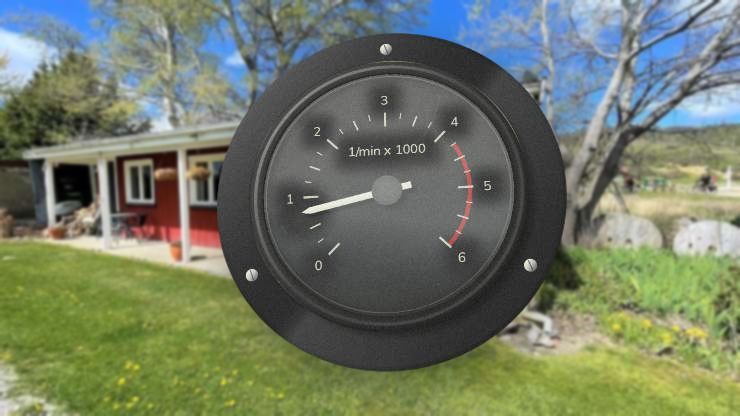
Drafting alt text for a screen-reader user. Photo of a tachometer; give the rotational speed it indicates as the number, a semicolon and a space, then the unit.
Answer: 750; rpm
